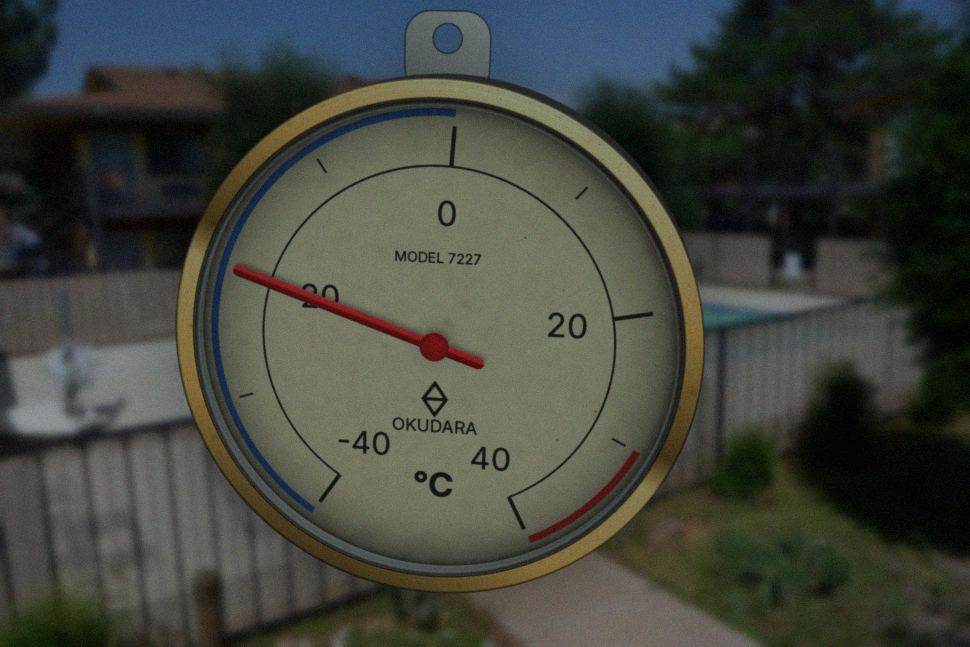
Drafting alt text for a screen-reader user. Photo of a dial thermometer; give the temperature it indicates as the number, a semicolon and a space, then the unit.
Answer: -20; °C
